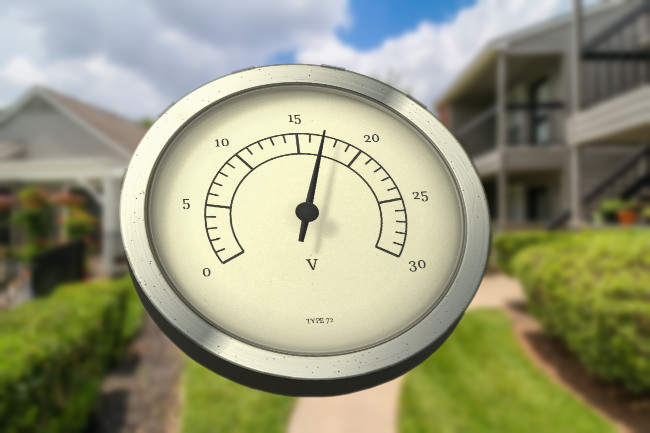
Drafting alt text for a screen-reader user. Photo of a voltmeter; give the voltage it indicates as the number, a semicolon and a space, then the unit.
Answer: 17; V
